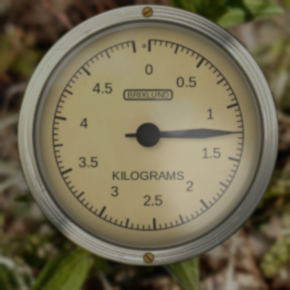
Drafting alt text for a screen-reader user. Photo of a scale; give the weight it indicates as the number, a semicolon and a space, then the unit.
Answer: 1.25; kg
